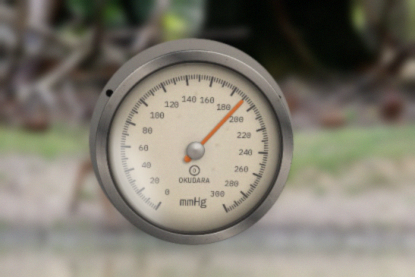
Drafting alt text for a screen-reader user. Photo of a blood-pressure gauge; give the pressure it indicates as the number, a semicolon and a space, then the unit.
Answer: 190; mmHg
